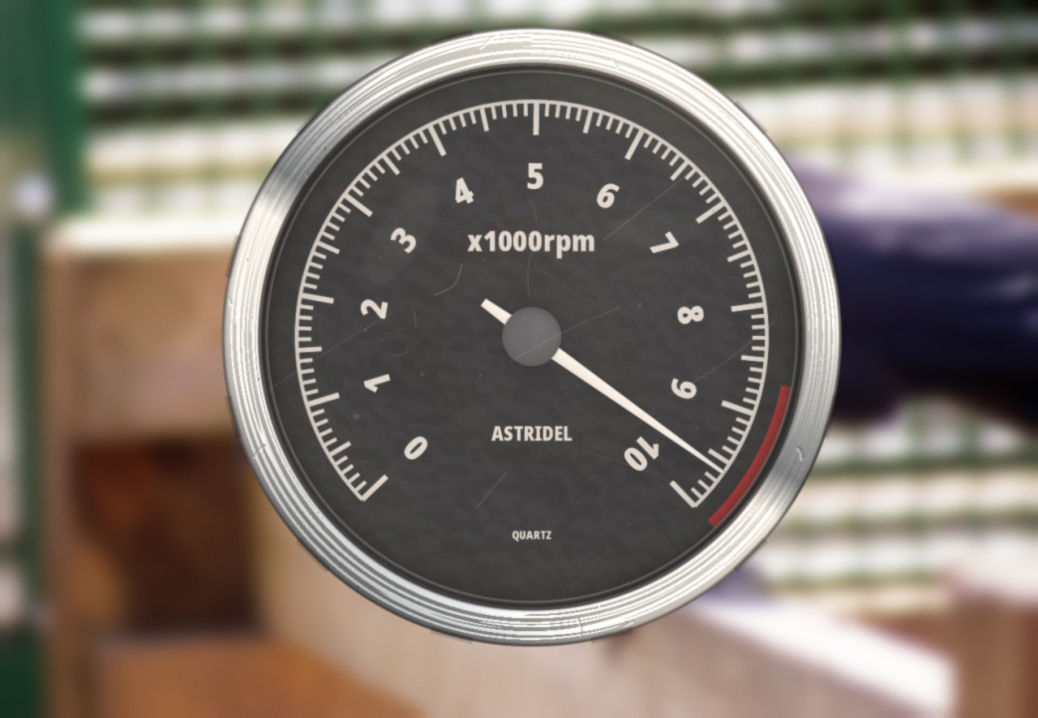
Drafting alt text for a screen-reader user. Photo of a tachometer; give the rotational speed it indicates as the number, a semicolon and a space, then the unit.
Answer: 9600; rpm
